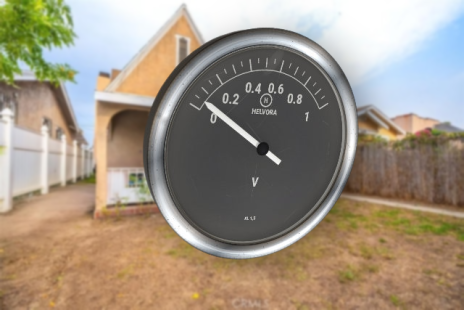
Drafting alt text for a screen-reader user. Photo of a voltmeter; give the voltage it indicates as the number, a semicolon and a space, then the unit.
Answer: 0.05; V
